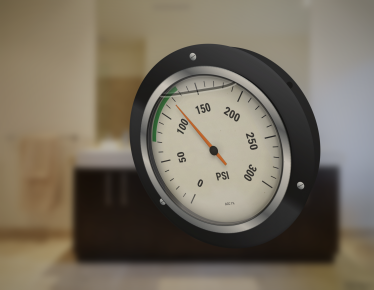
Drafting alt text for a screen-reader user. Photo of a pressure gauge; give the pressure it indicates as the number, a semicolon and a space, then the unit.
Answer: 120; psi
